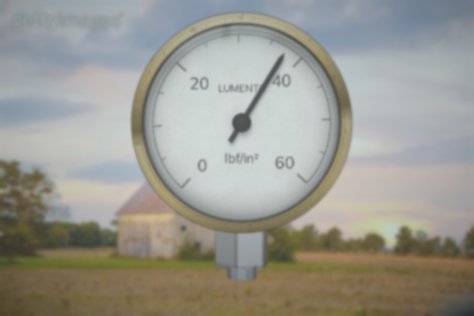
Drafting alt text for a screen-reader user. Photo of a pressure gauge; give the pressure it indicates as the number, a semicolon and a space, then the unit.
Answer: 37.5; psi
